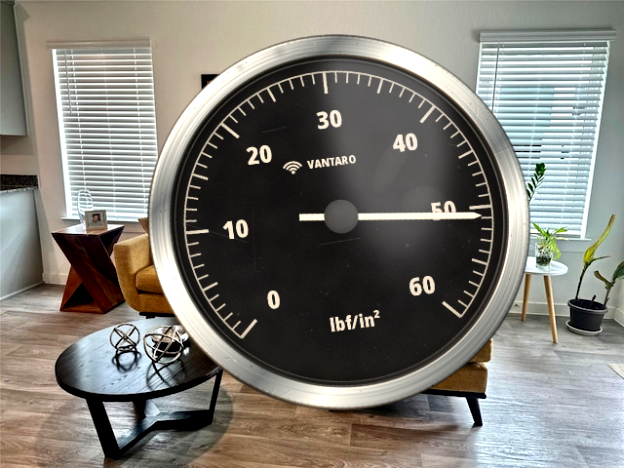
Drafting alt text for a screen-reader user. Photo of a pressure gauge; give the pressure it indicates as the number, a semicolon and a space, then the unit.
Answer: 51; psi
